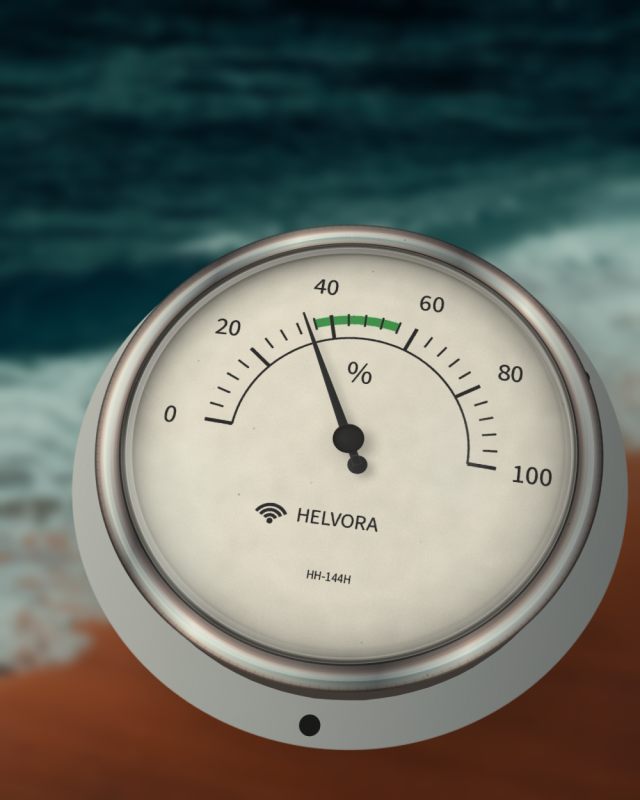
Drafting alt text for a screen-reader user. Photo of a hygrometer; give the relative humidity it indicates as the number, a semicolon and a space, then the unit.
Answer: 34; %
